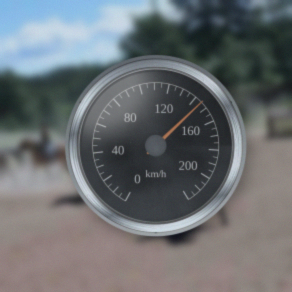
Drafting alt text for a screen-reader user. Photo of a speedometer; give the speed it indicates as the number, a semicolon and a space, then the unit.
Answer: 145; km/h
